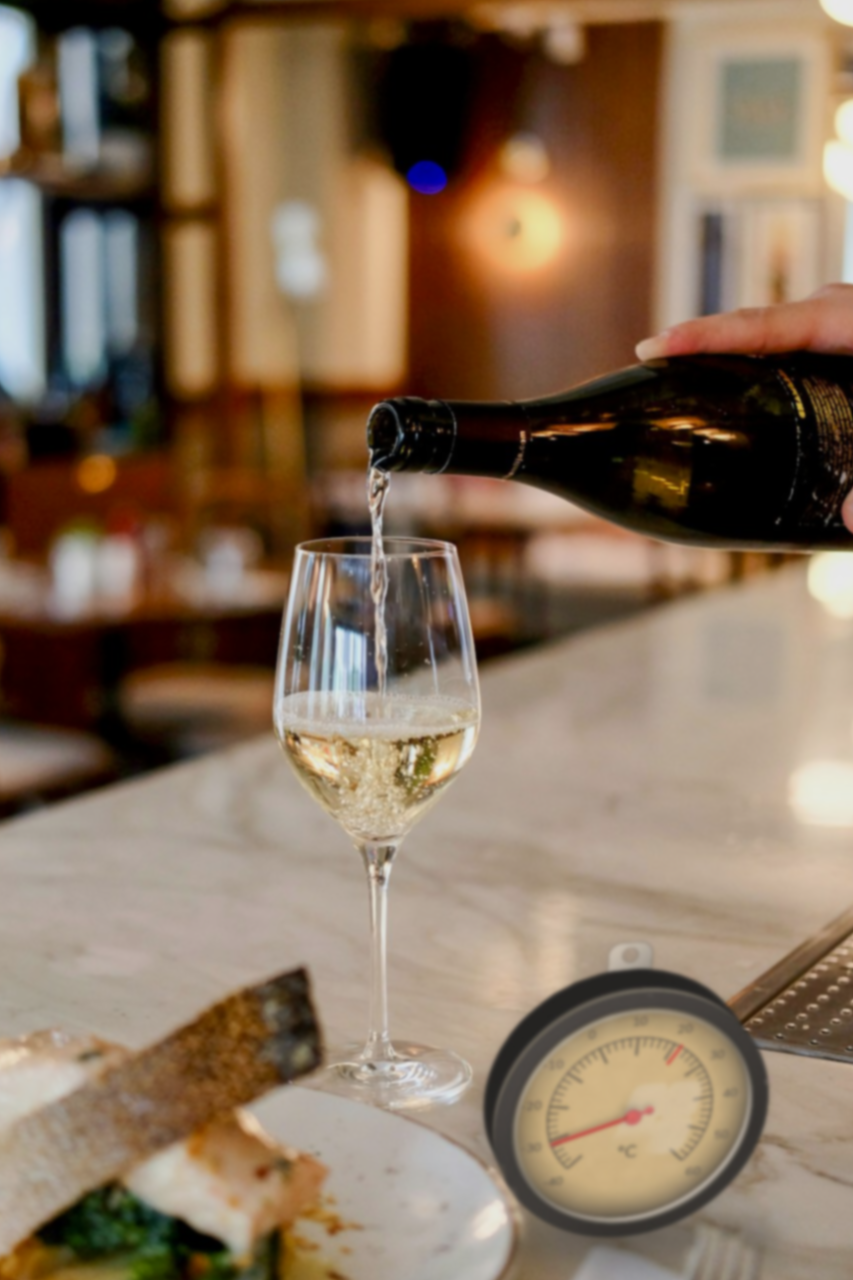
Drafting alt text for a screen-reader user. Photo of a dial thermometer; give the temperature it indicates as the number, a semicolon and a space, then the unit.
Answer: -30; °C
